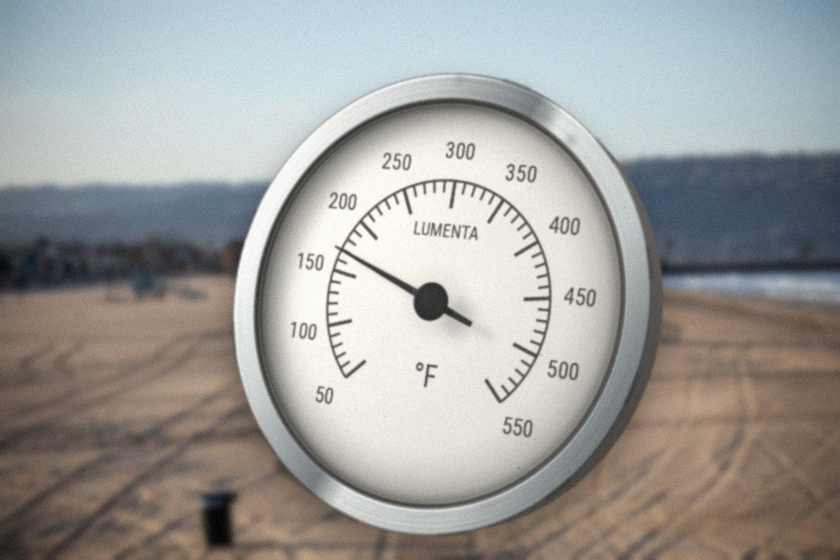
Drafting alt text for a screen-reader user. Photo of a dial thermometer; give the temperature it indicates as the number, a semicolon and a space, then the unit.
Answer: 170; °F
